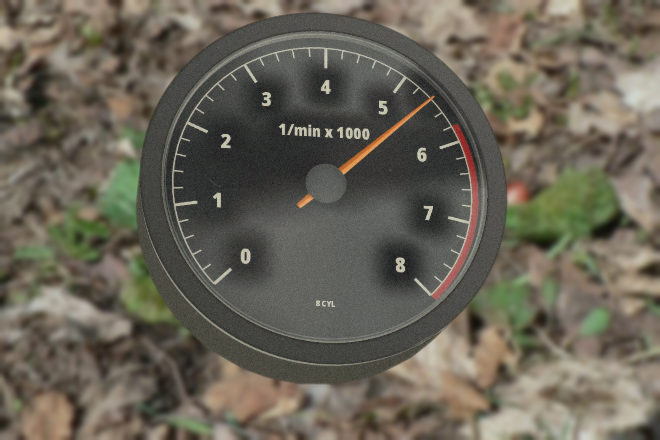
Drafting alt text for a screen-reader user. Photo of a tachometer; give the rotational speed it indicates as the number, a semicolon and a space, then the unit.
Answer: 5400; rpm
